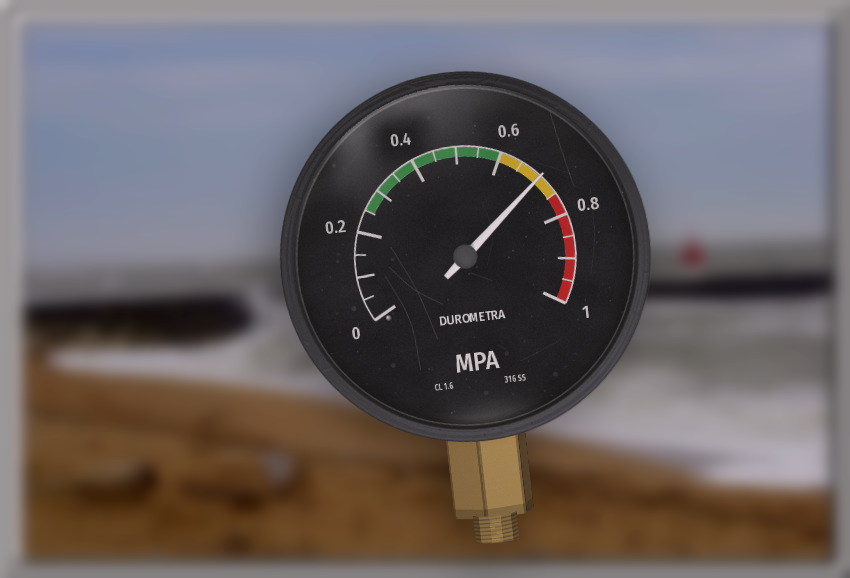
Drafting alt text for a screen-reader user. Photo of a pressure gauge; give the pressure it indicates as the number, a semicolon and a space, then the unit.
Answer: 0.7; MPa
